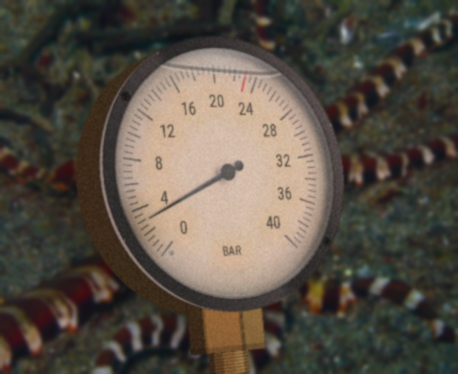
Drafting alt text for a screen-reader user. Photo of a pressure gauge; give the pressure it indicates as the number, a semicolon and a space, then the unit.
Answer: 3; bar
